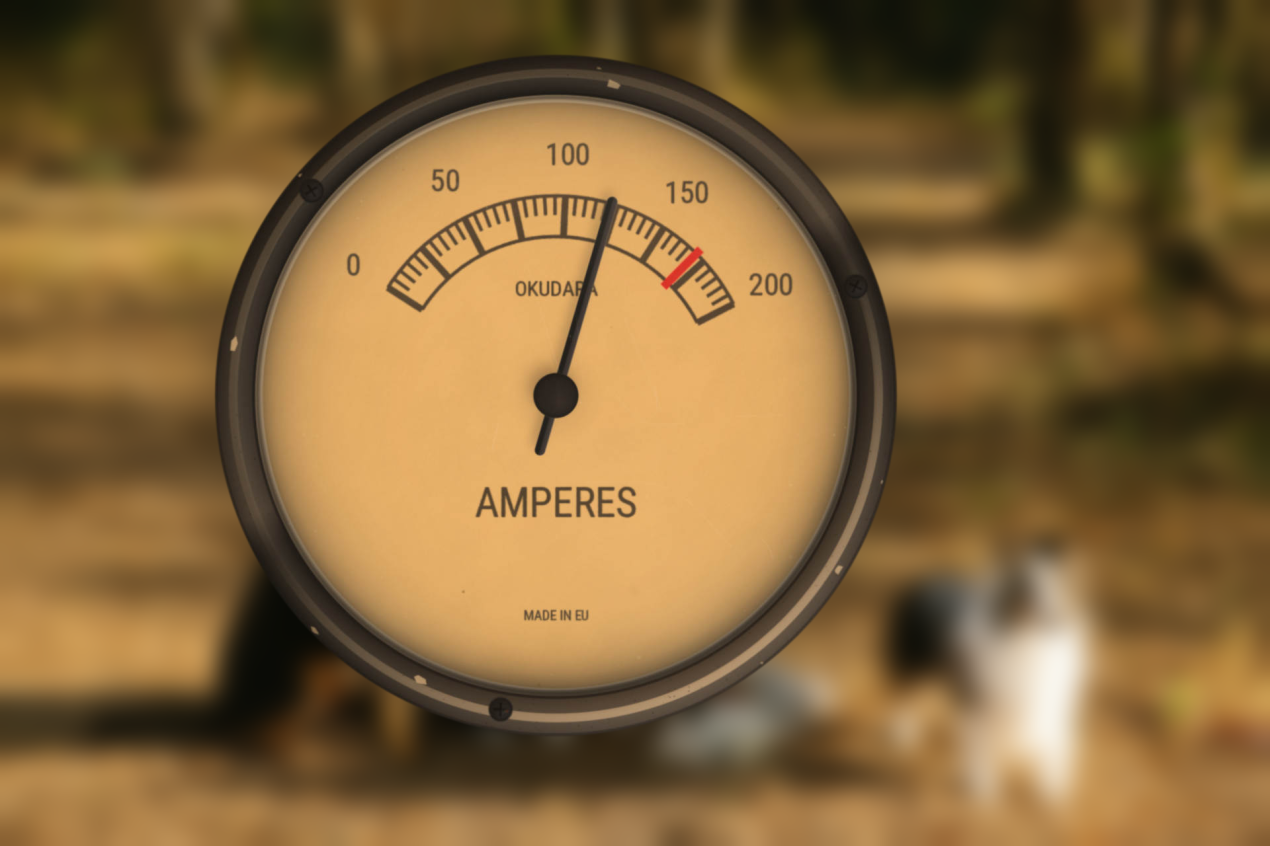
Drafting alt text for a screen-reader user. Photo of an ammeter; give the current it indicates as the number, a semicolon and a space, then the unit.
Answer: 122.5; A
